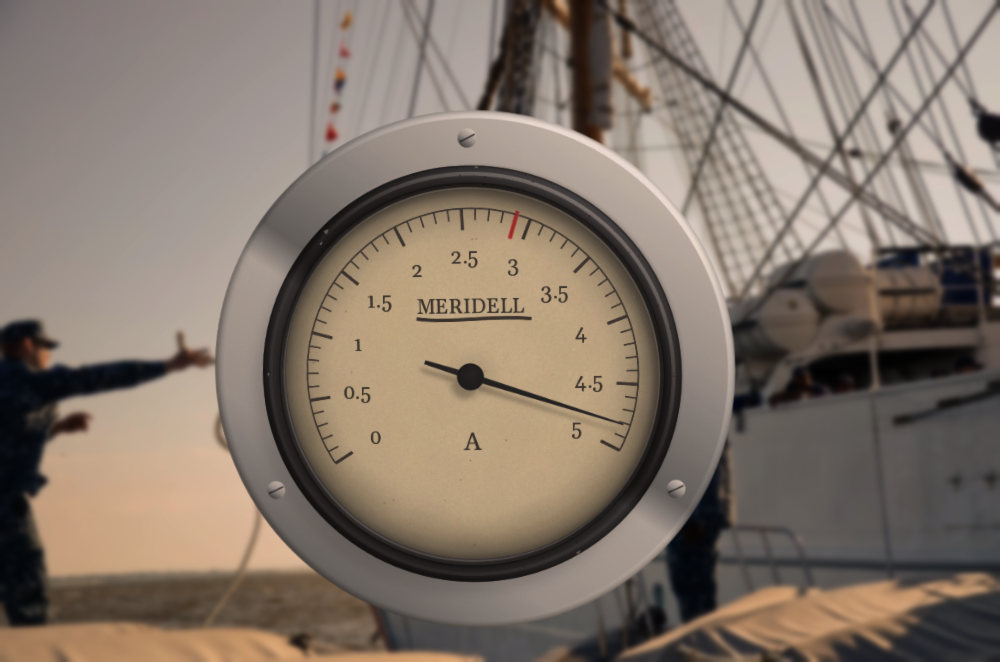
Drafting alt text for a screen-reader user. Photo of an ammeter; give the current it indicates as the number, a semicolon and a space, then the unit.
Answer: 4.8; A
